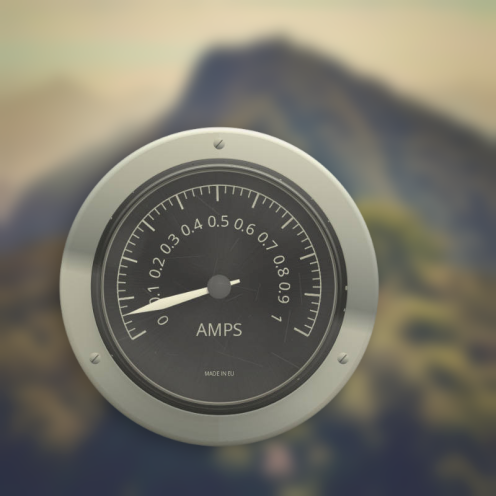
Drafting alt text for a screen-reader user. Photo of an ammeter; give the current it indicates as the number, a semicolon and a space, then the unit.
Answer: 0.06; A
